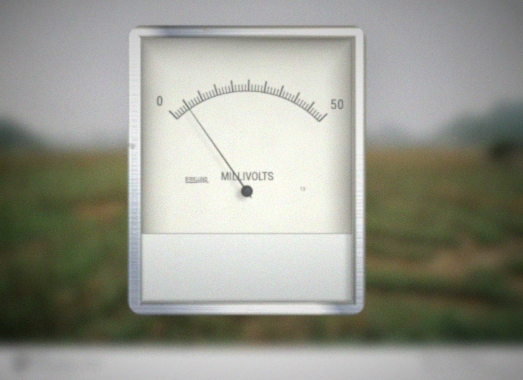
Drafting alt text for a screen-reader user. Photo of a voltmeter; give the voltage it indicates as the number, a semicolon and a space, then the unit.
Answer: 5; mV
